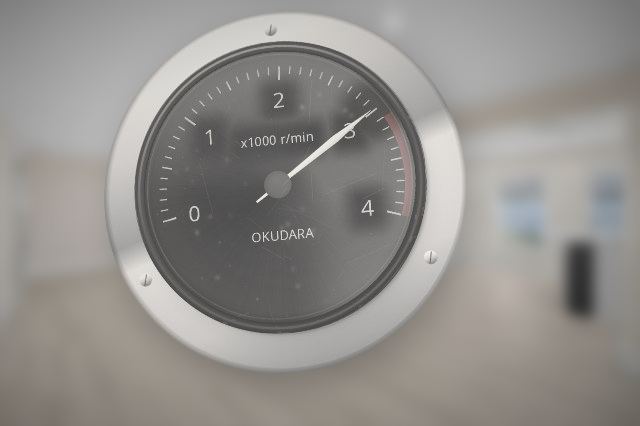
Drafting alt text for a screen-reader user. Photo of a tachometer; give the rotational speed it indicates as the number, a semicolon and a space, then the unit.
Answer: 3000; rpm
